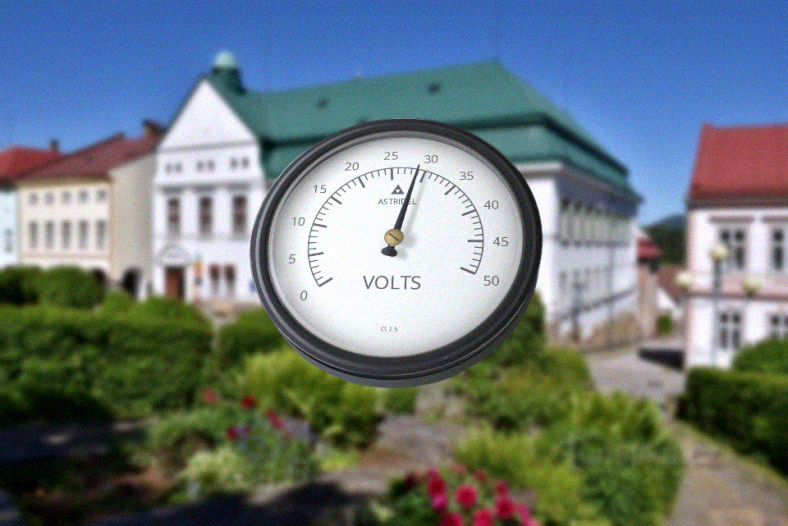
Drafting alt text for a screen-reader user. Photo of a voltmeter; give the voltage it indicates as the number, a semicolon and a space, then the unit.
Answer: 29; V
